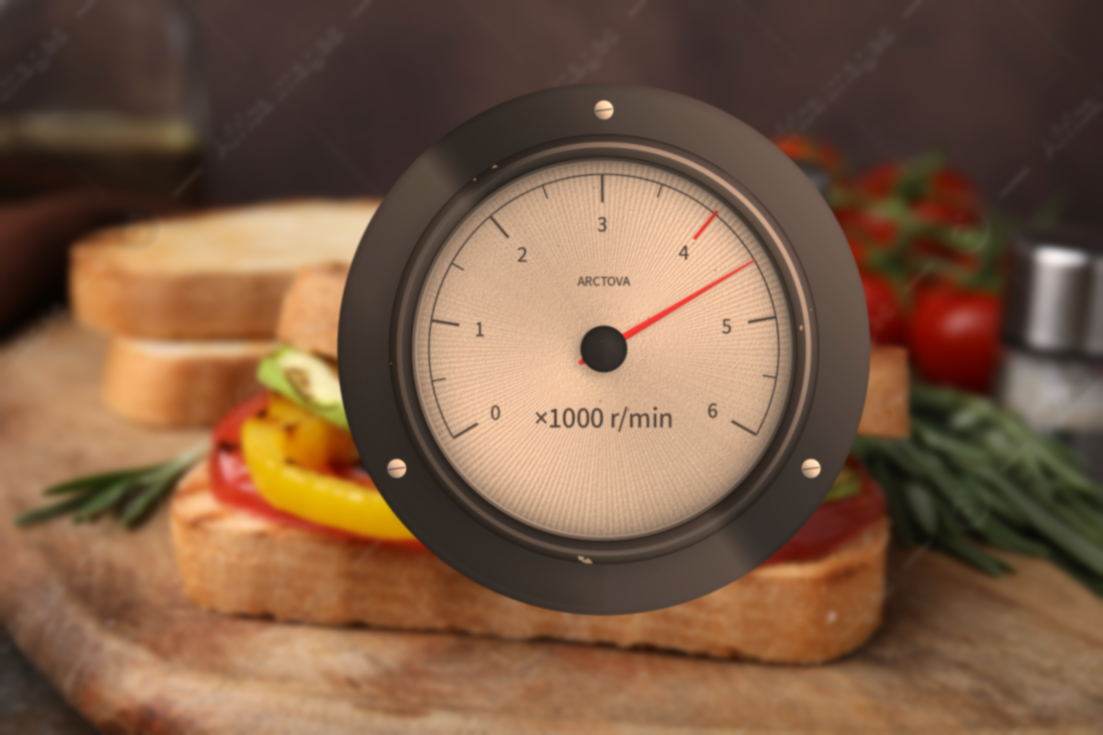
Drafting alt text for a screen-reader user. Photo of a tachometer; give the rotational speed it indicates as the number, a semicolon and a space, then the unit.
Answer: 4500; rpm
